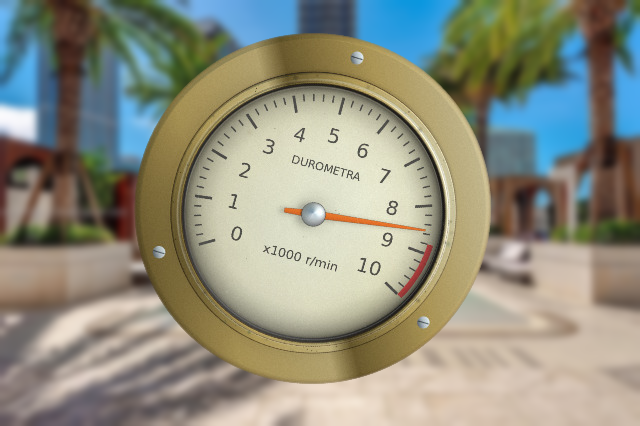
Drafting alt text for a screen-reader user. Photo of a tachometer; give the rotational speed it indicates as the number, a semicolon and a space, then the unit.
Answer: 8500; rpm
